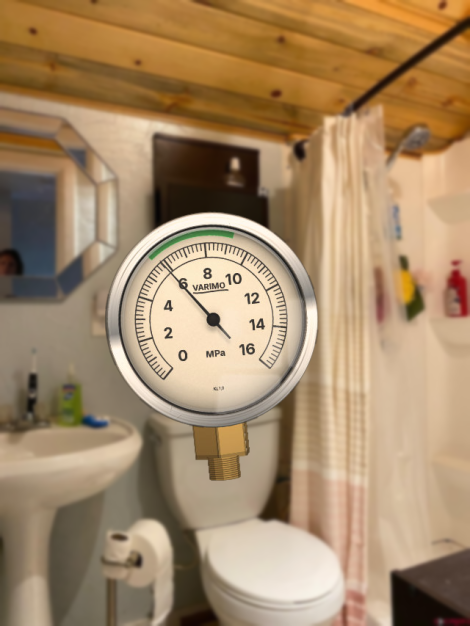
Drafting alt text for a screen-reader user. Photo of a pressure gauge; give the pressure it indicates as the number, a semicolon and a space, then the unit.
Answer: 5.8; MPa
